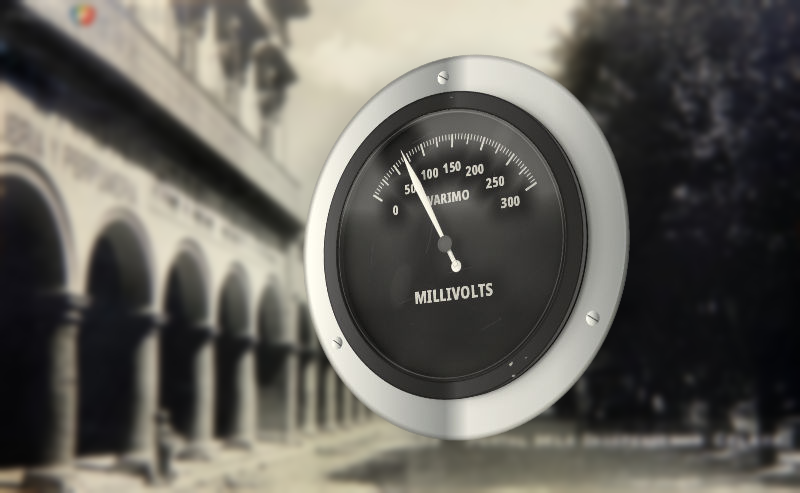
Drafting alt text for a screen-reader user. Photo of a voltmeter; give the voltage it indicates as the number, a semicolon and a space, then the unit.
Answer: 75; mV
